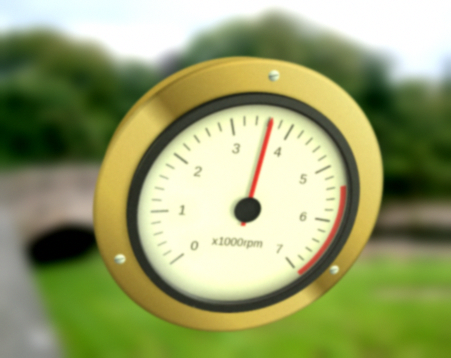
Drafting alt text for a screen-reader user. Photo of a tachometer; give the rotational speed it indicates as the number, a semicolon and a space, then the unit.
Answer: 3600; rpm
